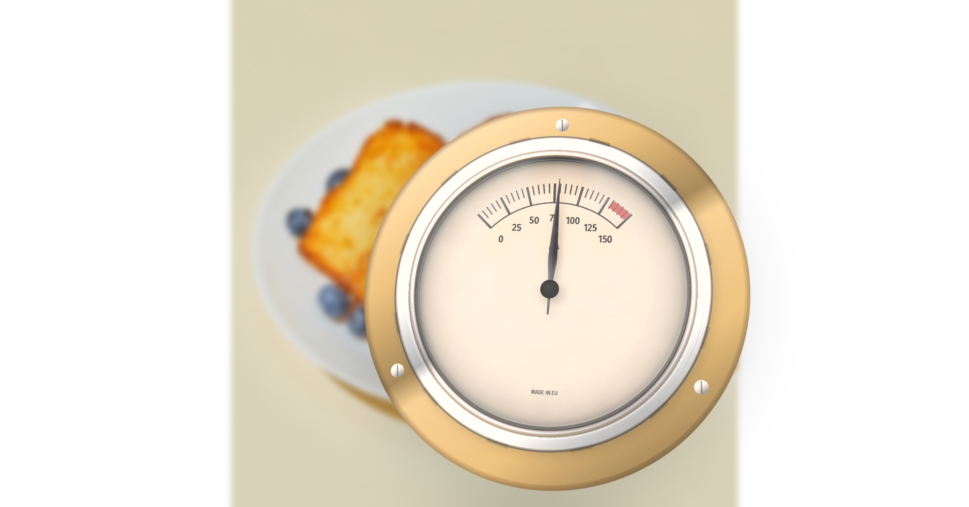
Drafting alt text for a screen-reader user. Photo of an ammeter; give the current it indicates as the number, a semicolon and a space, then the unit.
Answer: 80; A
